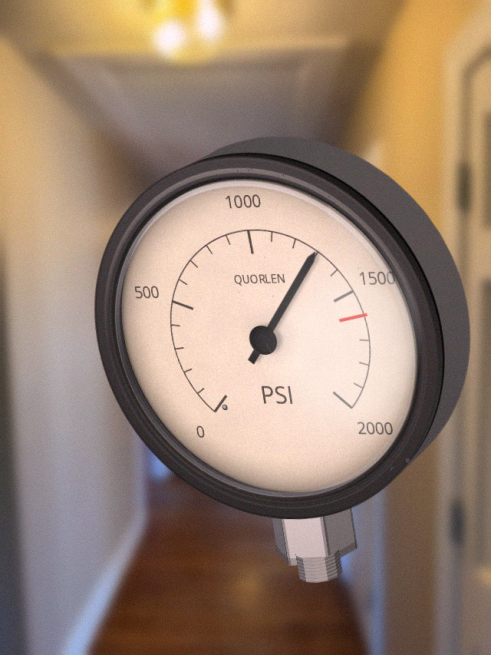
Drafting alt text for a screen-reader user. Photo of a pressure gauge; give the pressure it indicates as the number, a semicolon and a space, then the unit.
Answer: 1300; psi
